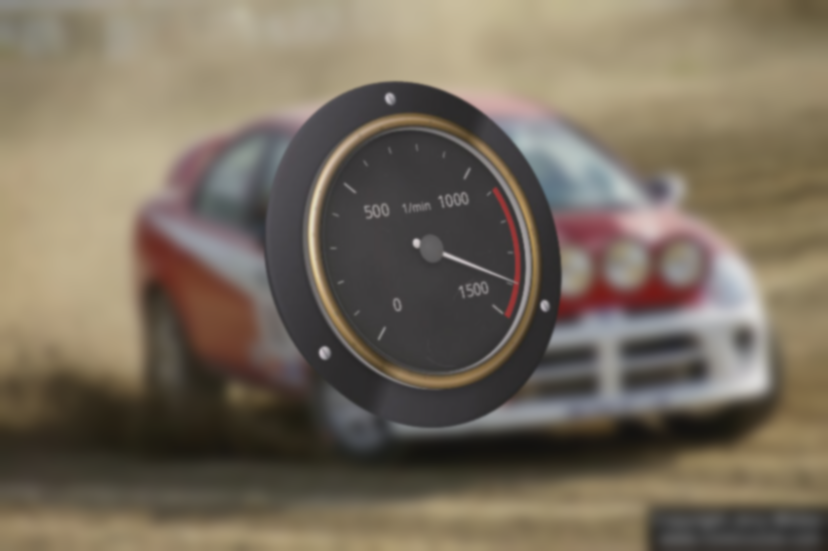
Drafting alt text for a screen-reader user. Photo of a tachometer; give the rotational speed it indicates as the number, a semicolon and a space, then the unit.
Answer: 1400; rpm
